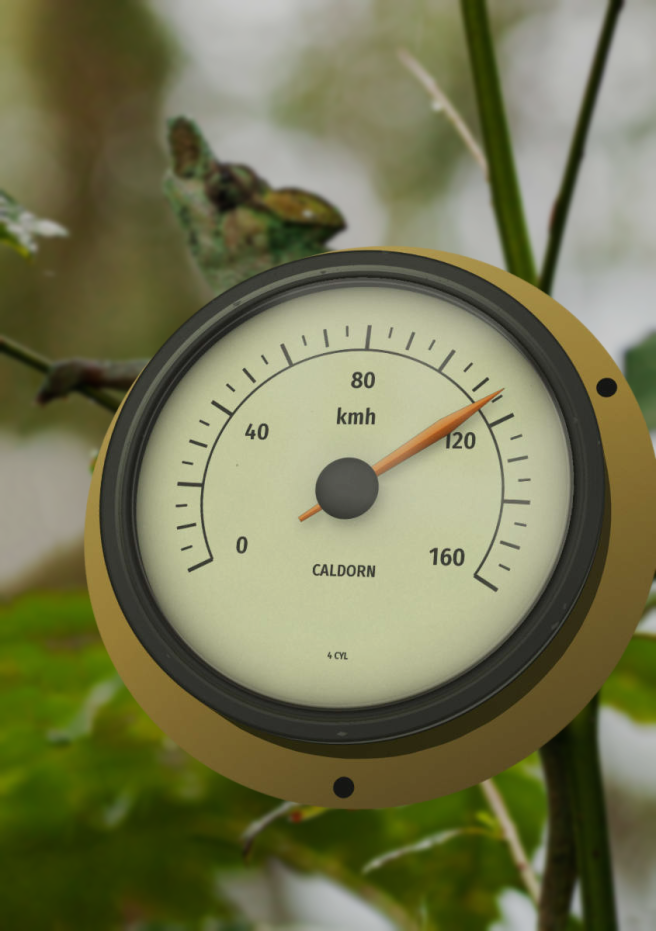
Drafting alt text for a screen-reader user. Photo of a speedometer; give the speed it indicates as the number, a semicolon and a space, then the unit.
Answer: 115; km/h
